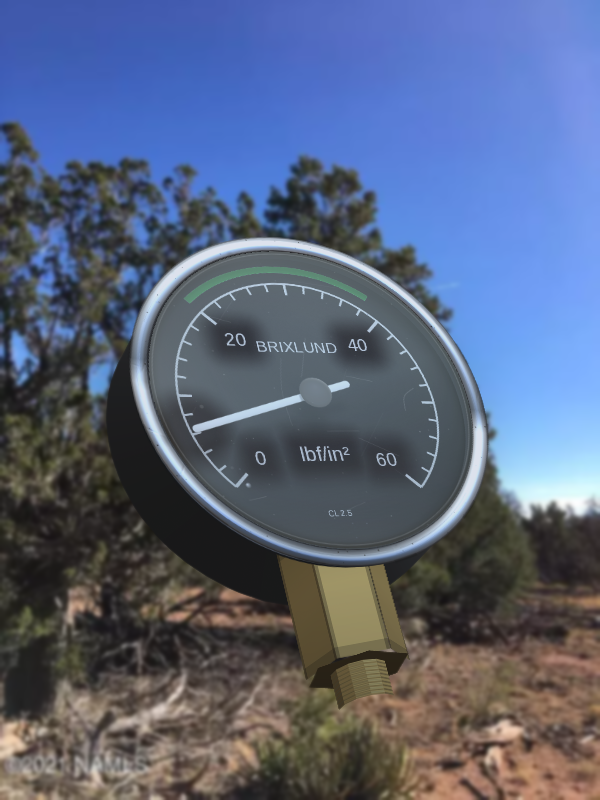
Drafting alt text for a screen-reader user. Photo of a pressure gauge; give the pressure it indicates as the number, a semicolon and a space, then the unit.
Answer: 6; psi
